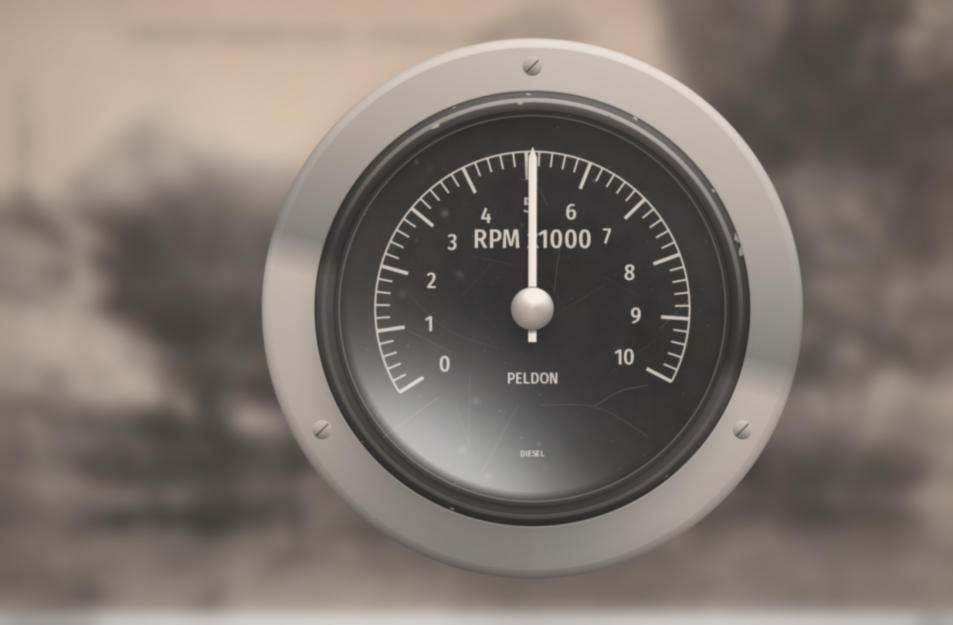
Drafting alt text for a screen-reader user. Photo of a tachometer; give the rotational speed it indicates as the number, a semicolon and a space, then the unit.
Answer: 5100; rpm
